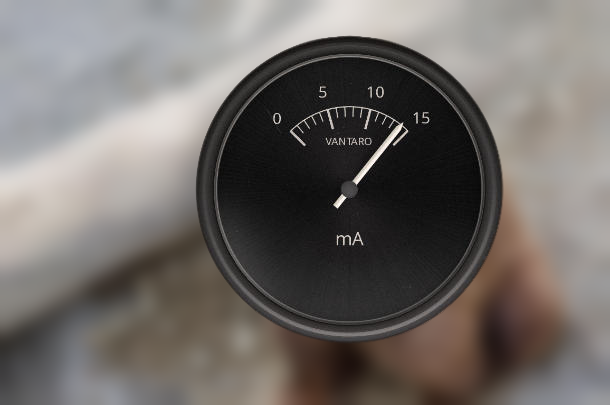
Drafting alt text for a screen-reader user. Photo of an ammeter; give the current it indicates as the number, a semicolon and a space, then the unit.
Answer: 14; mA
